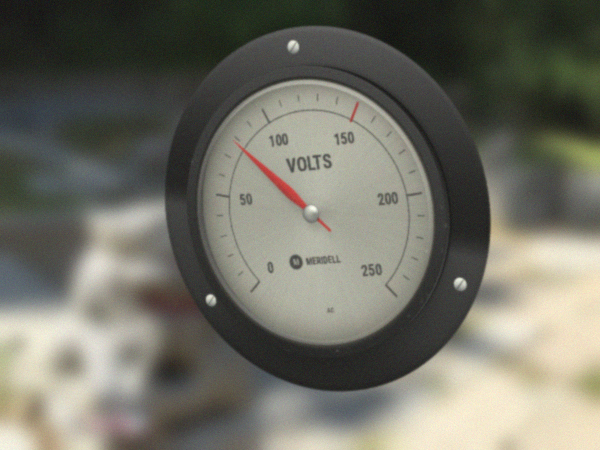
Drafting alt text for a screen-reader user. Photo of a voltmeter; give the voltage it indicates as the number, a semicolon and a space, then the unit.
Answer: 80; V
